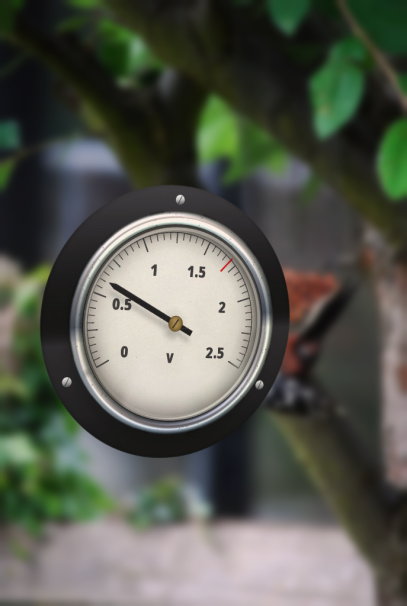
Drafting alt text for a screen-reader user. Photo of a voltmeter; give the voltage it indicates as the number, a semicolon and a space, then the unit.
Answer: 0.6; V
